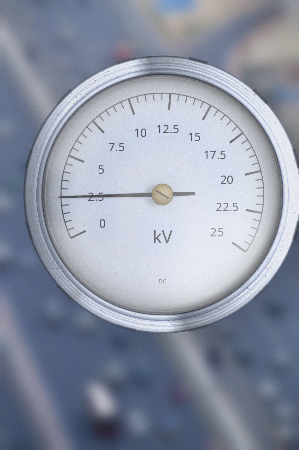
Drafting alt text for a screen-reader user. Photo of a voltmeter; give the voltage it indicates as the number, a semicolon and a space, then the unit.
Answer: 2.5; kV
